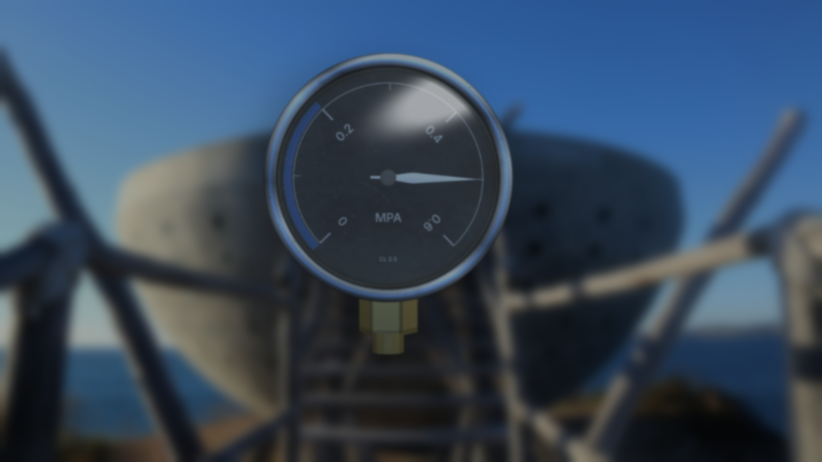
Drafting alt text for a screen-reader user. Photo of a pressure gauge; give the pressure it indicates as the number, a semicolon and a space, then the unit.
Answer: 0.5; MPa
